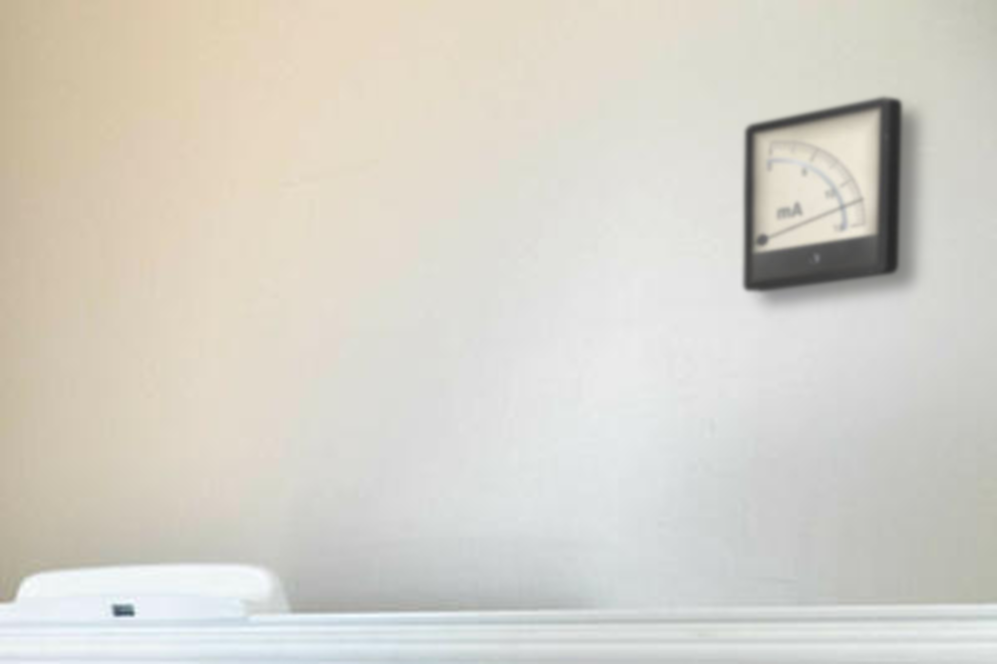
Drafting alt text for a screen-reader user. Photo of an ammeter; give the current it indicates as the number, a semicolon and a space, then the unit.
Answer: 12.5; mA
